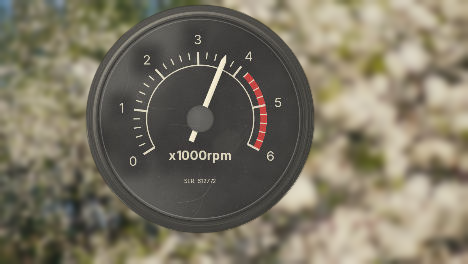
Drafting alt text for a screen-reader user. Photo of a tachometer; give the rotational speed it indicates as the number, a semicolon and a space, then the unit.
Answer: 3600; rpm
